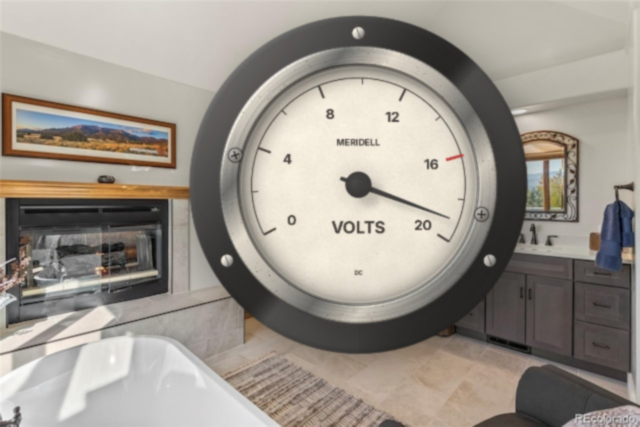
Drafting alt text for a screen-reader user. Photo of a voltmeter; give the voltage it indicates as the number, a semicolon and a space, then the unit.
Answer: 19; V
